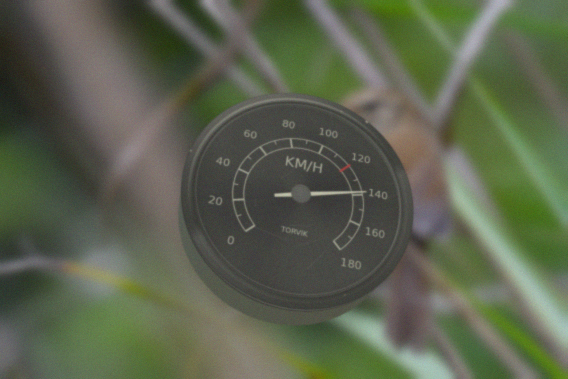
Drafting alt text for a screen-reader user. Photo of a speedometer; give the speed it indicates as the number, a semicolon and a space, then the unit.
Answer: 140; km/h
